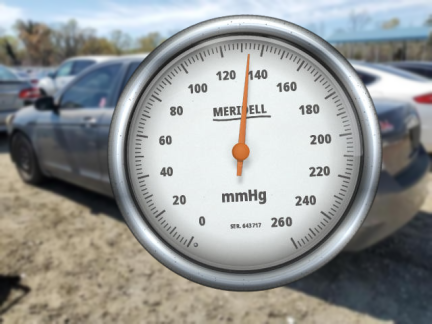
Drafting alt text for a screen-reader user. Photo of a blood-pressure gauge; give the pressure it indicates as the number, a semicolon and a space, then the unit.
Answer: 134; mmHg
